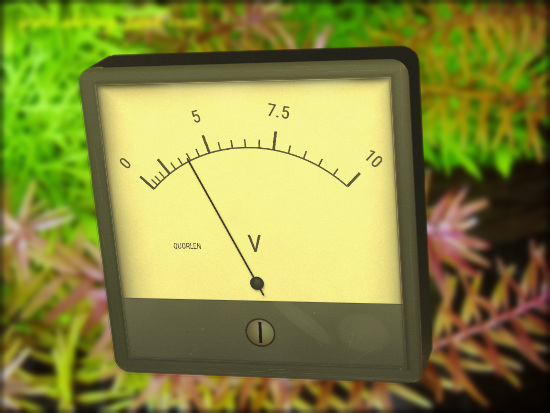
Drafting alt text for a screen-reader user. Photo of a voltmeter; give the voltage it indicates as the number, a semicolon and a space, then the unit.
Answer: 4; V
